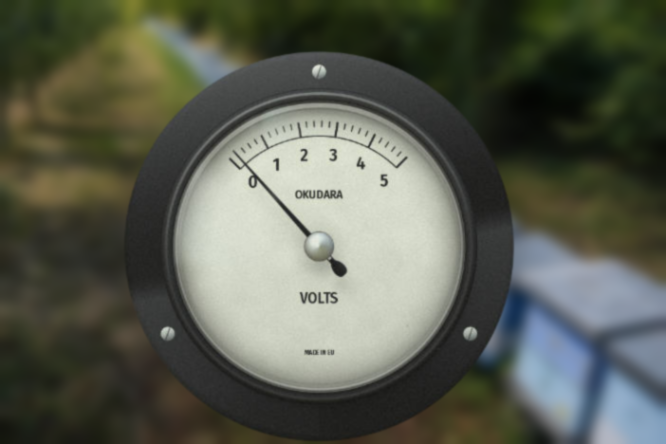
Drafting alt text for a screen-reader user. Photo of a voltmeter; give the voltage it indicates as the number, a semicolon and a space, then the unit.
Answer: 0.2; V
